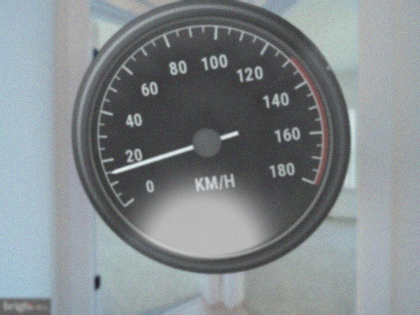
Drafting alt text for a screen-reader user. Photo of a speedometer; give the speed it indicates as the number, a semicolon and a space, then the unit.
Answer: 15; km/h
